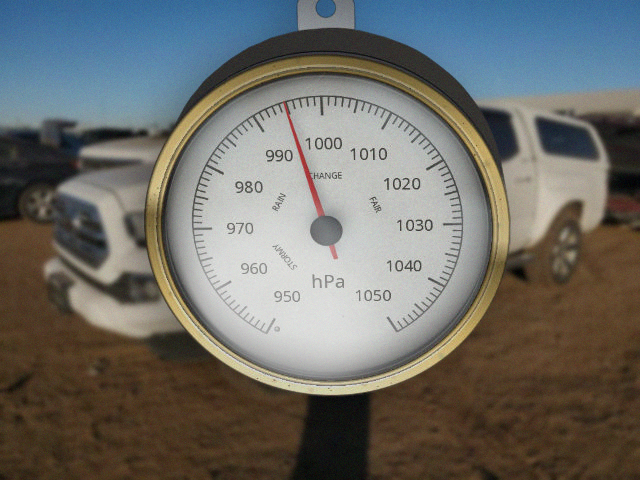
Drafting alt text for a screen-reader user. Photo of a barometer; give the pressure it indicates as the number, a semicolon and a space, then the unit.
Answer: 995; hPa
